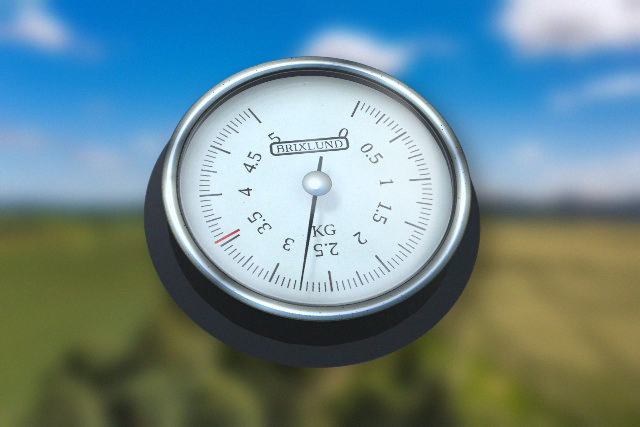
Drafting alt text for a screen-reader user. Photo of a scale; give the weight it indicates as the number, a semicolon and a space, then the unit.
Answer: 2.75; kg
